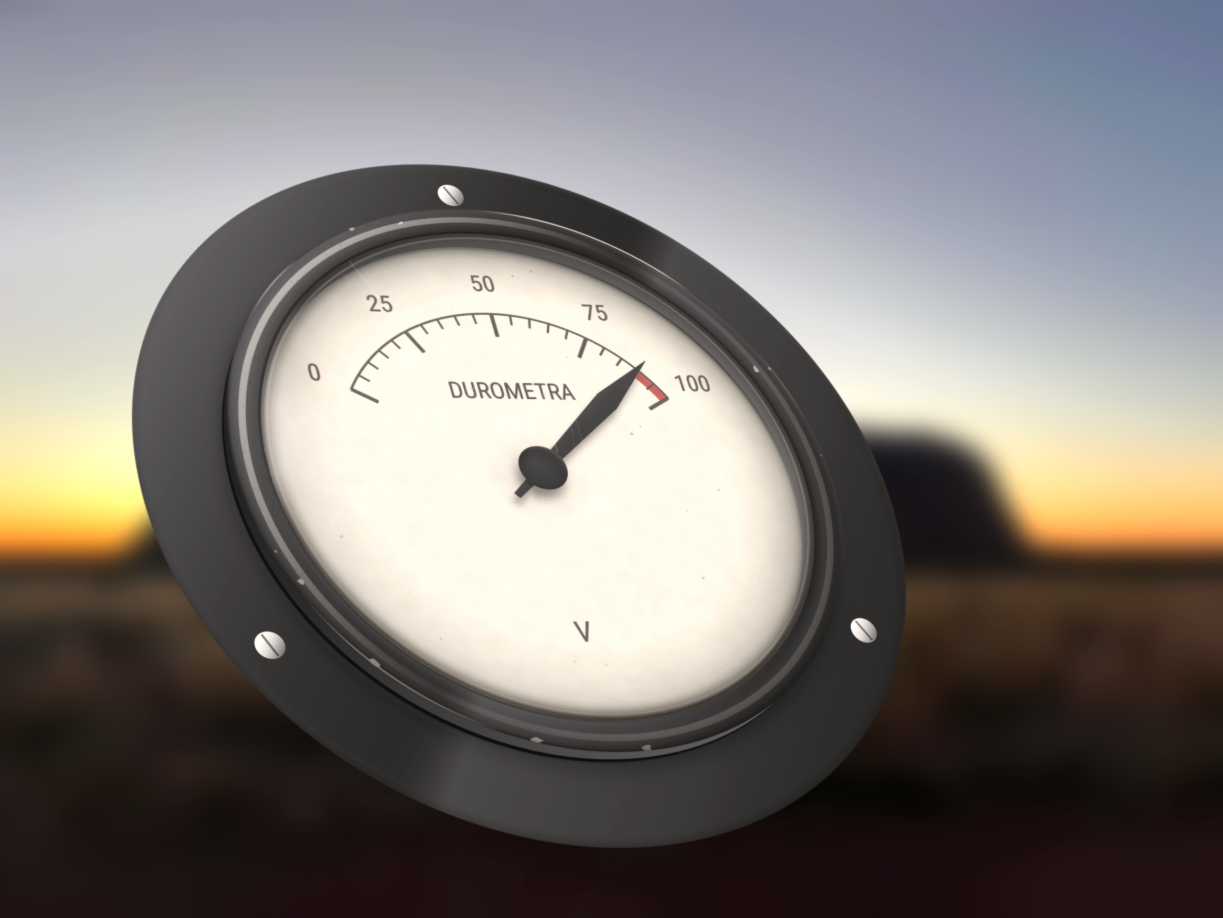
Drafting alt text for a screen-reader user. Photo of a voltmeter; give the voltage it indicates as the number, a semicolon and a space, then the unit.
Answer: 90; V
